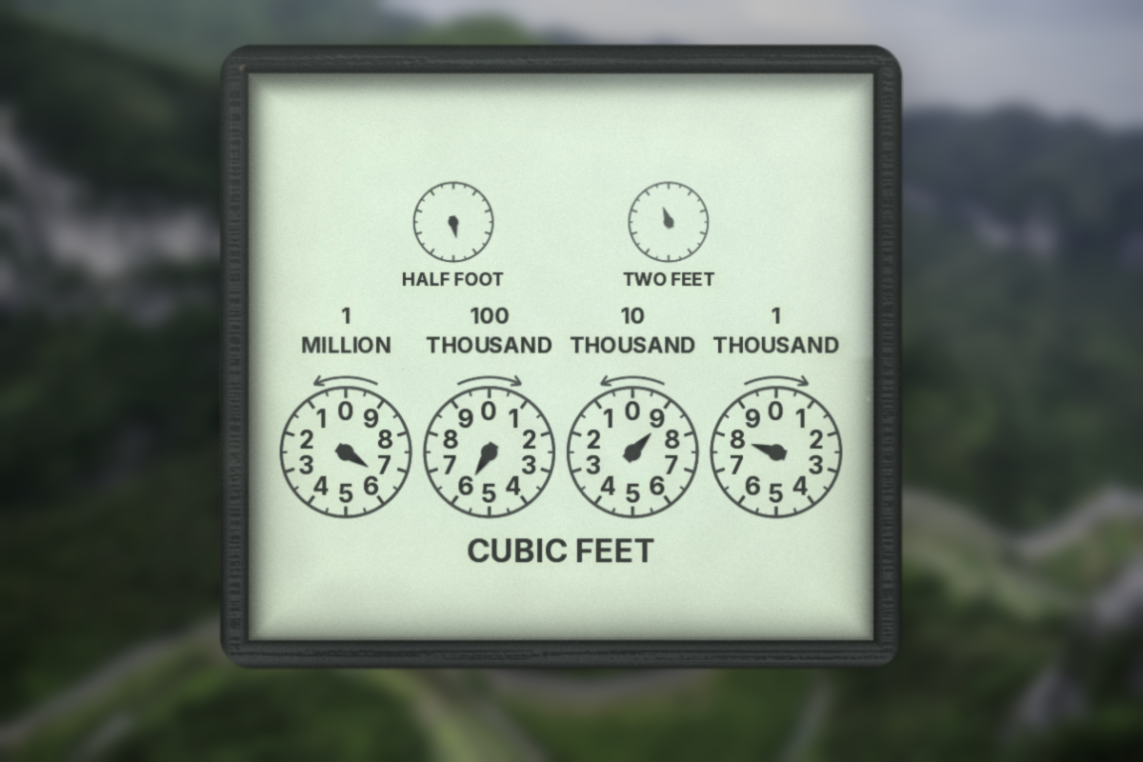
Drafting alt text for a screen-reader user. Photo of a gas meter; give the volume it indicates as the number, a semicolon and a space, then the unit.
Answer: 658800; ft³
